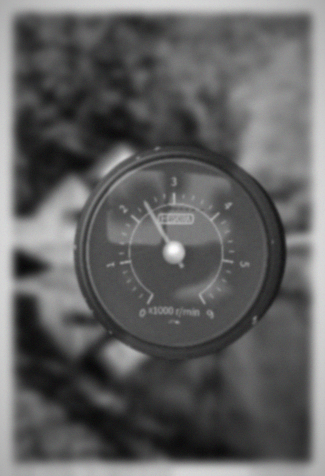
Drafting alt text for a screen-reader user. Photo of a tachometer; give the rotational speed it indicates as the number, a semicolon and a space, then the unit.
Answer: 2400; rpm
